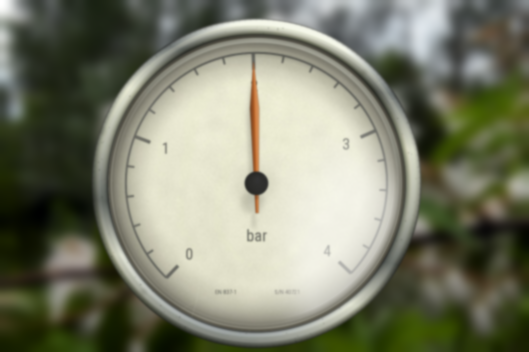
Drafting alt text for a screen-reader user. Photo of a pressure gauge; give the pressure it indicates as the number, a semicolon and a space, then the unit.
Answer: 2; bar
